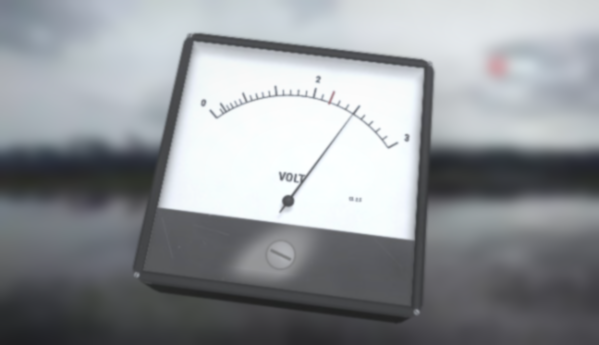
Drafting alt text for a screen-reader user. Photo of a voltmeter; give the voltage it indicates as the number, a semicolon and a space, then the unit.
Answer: 2.5; V
